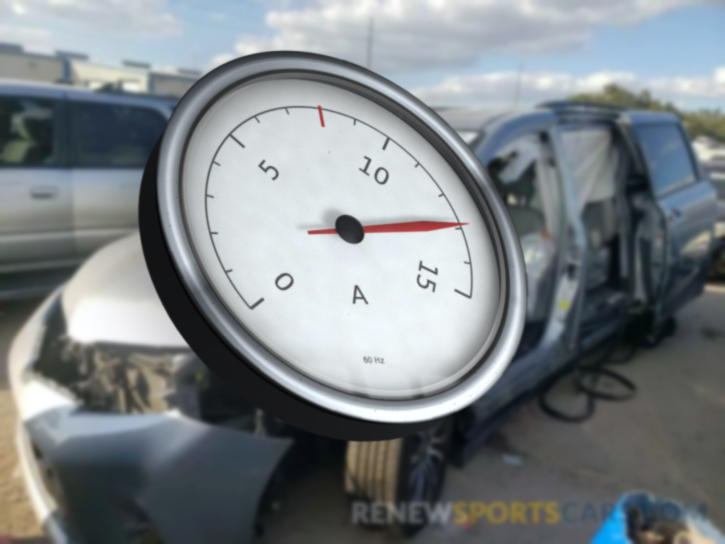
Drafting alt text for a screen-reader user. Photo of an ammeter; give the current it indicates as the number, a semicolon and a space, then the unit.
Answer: 13; A
